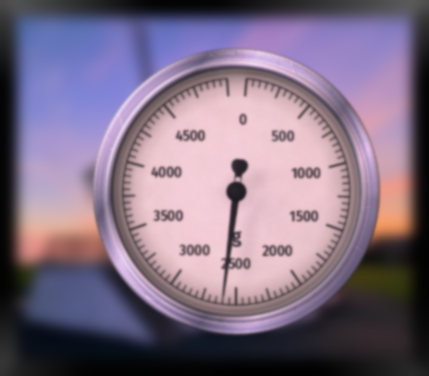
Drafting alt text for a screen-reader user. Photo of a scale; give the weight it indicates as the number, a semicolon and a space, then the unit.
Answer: 2600; g
